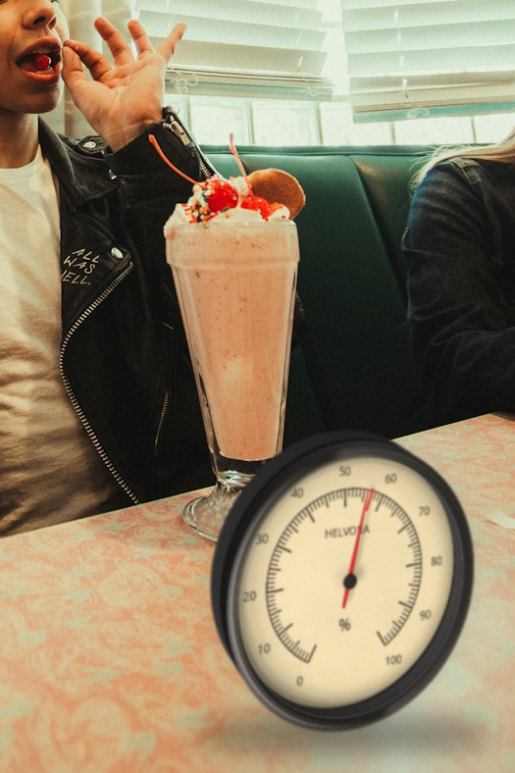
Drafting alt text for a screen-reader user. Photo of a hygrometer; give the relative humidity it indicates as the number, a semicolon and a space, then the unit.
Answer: 55; %
